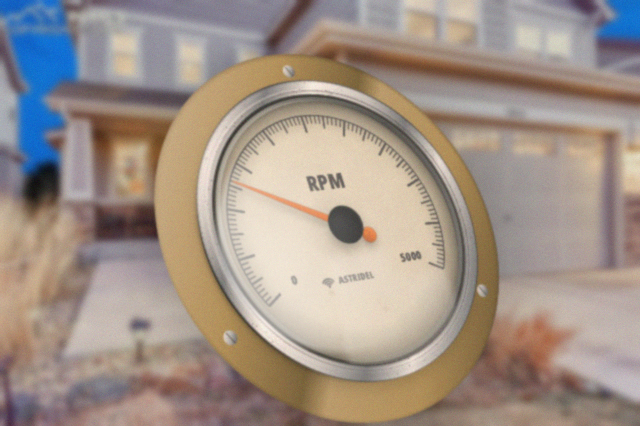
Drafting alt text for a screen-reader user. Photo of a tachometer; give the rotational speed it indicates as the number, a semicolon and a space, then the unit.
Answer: 1250; rpm
